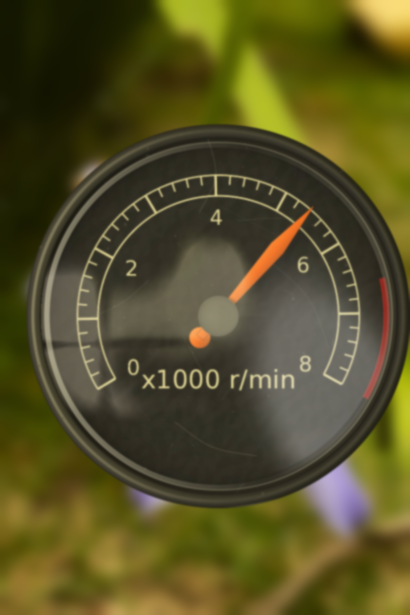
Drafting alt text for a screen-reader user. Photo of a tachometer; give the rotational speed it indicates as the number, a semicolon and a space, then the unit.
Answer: 5400; rpm
